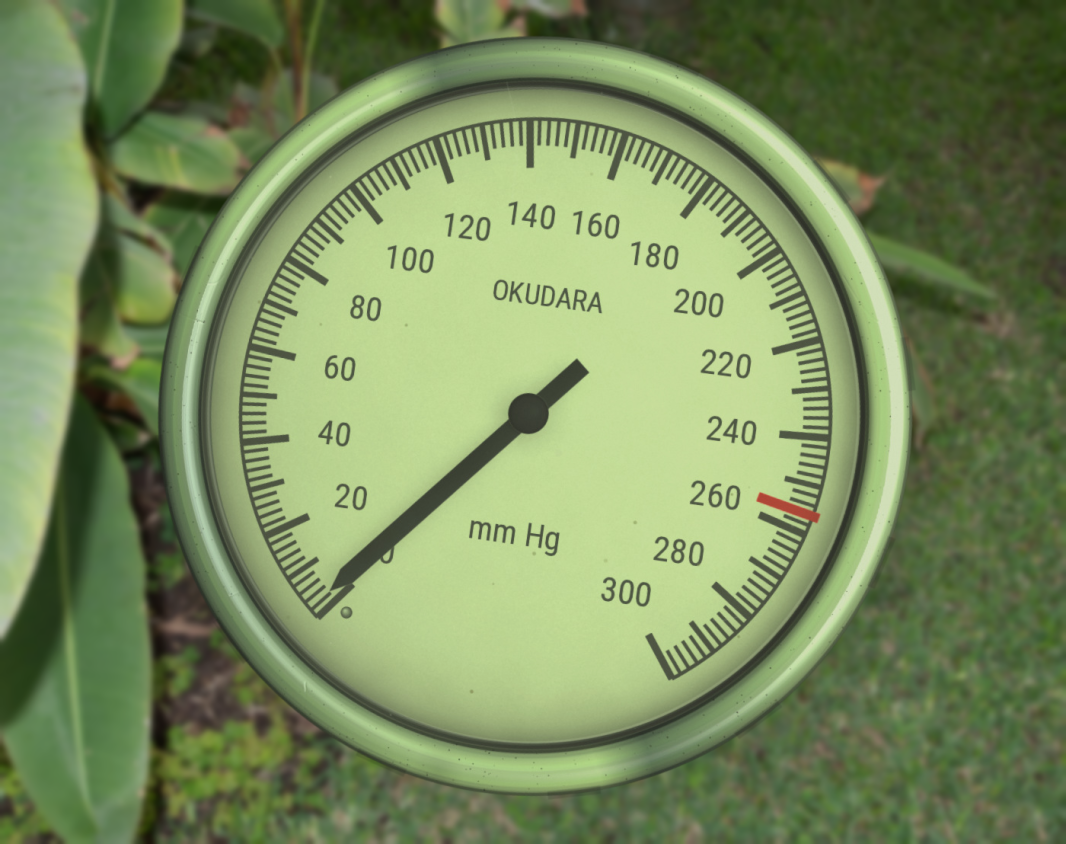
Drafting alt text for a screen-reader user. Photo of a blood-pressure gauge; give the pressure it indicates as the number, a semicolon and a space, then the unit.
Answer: 2; mmHg
